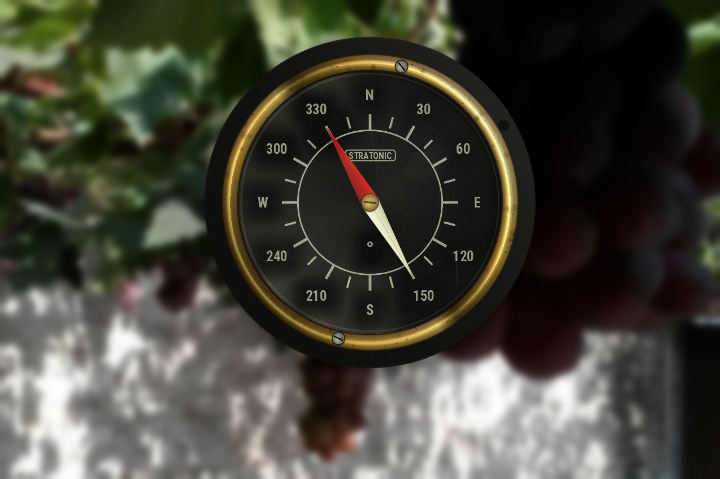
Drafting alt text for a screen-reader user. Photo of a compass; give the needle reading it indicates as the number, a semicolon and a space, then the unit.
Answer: 330; °
